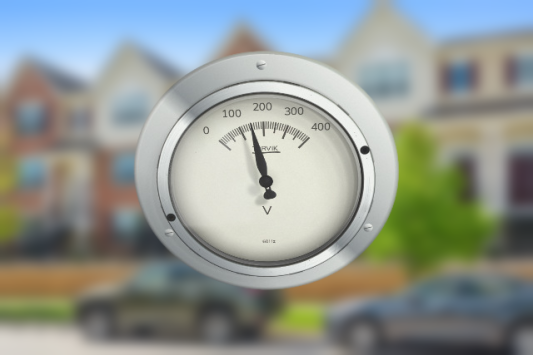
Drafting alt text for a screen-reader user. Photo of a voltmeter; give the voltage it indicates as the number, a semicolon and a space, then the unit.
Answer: 150; V
